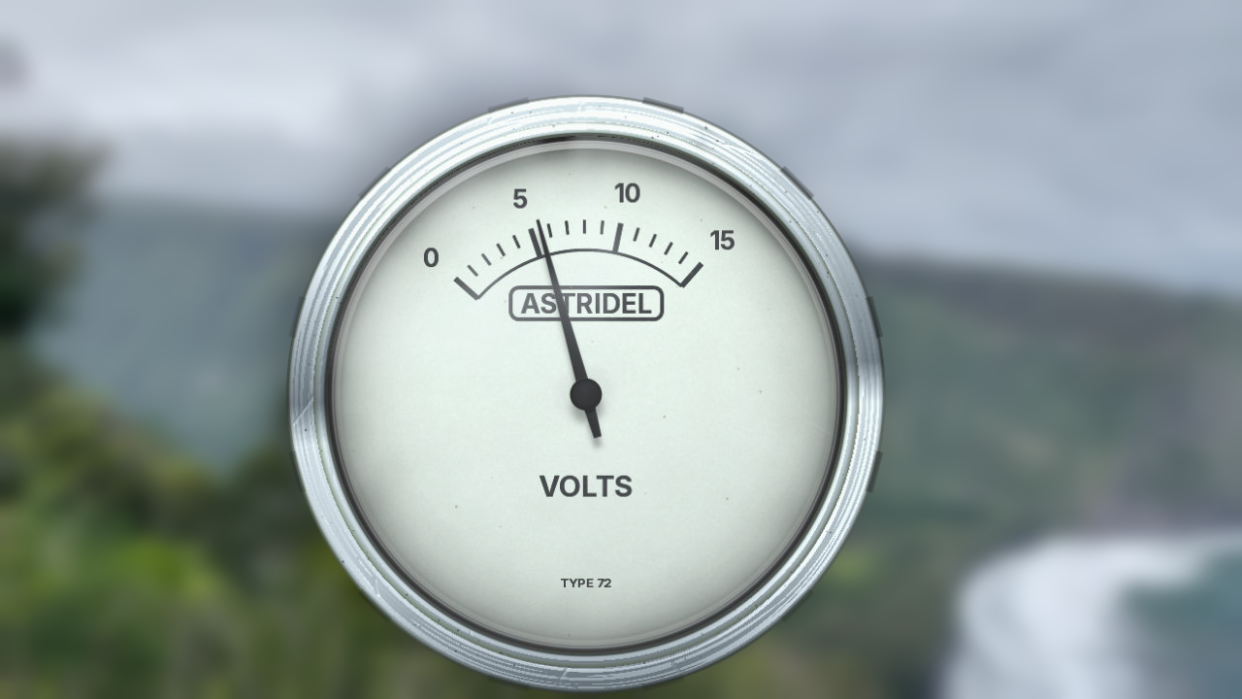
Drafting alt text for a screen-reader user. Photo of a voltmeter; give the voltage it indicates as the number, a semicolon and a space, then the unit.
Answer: 5.5; V
